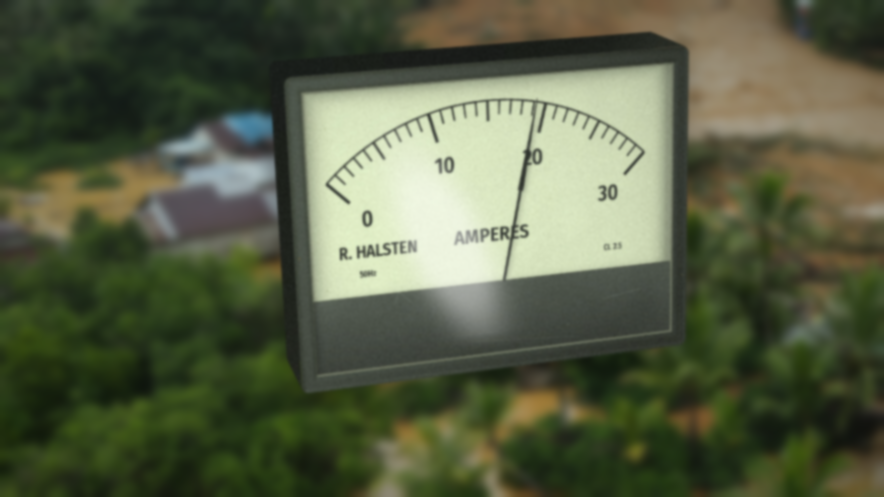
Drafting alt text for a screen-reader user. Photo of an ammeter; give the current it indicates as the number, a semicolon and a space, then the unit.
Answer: 19; A
